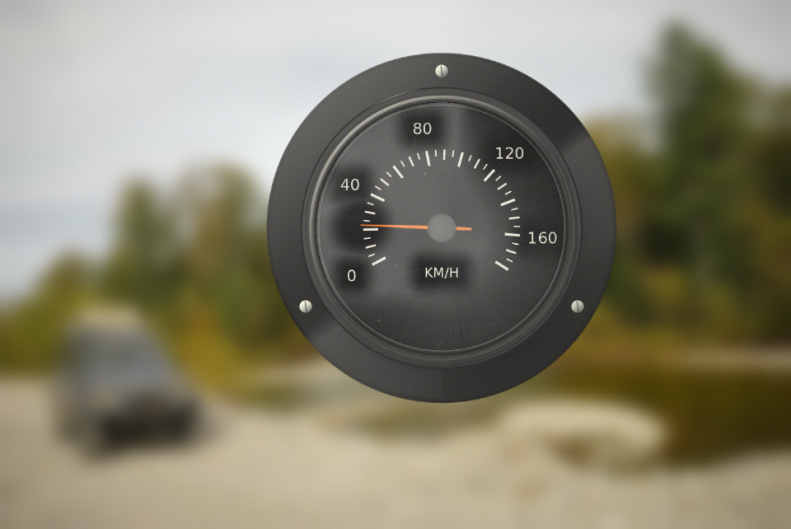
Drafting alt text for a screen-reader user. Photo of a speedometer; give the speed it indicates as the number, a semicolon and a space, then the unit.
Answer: 22.5; km/h
